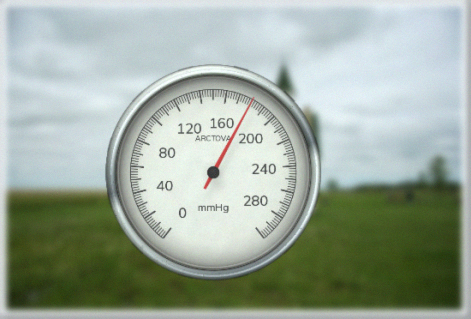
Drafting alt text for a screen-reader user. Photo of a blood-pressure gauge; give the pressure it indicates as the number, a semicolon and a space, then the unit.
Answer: 180; mmHg
